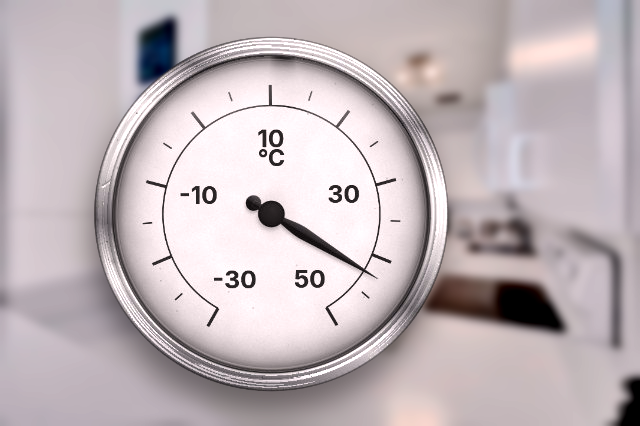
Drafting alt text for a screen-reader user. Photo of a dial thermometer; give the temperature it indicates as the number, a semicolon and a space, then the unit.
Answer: 42.5; °C
